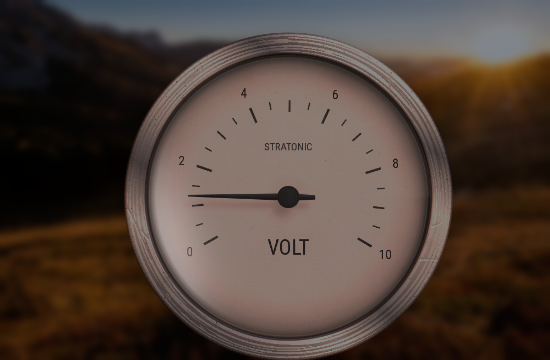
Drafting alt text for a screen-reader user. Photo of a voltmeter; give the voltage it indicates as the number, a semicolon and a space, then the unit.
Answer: 1.25; V
